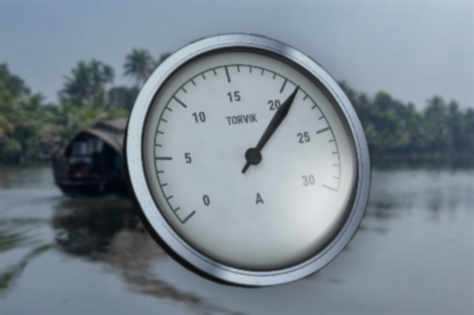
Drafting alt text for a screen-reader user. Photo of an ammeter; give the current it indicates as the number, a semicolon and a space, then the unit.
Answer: 21; A
